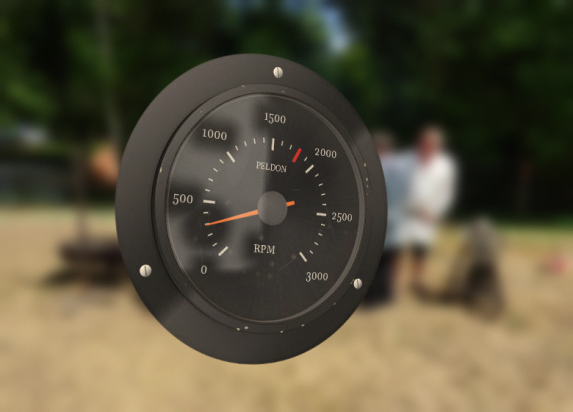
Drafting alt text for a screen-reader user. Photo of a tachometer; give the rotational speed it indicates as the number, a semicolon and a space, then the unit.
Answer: 300; rpm
